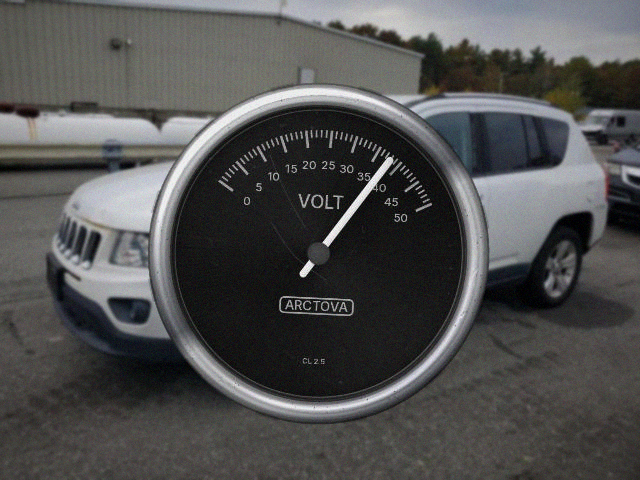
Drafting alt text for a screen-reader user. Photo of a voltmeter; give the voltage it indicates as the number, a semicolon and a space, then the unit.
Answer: 38; V
